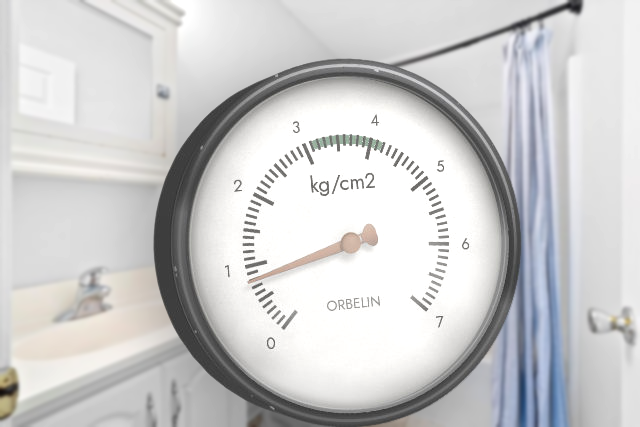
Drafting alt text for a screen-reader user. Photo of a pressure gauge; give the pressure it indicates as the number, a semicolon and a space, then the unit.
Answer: 0.8; kg/cm²
